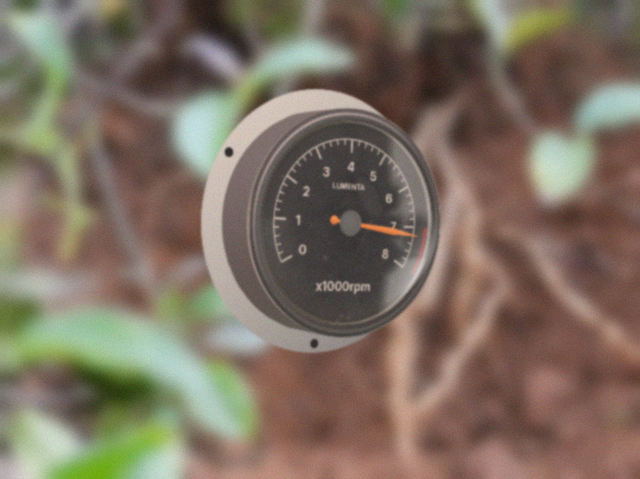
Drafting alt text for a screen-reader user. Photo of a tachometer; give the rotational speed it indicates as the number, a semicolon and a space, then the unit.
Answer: 7200; rpm
